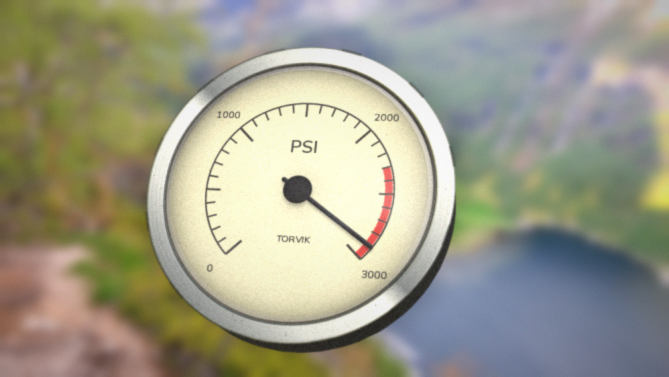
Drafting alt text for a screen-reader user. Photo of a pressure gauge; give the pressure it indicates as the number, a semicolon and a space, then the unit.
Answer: 2900; psi
